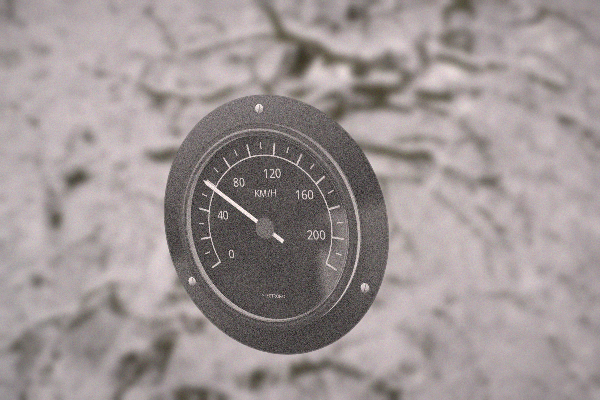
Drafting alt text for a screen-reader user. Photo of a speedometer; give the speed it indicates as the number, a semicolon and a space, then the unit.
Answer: 60; km/h
